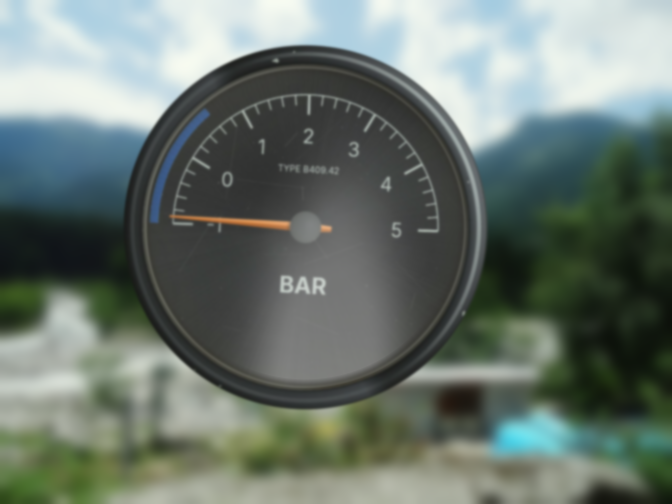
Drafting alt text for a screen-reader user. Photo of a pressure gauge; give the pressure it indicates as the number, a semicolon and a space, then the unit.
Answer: -0.9; bar
